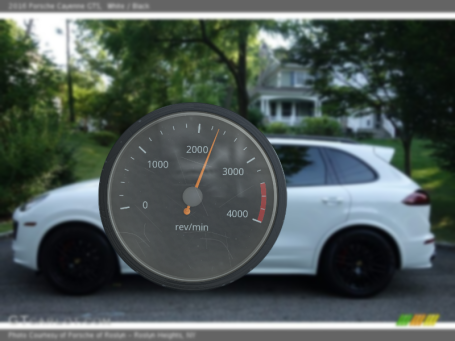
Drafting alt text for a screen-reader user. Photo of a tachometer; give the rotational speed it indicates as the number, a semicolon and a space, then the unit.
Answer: 2300; rpm
